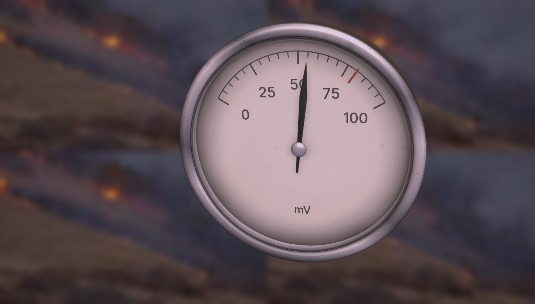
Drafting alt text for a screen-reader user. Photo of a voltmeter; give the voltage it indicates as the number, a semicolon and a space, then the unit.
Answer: 55; mV
